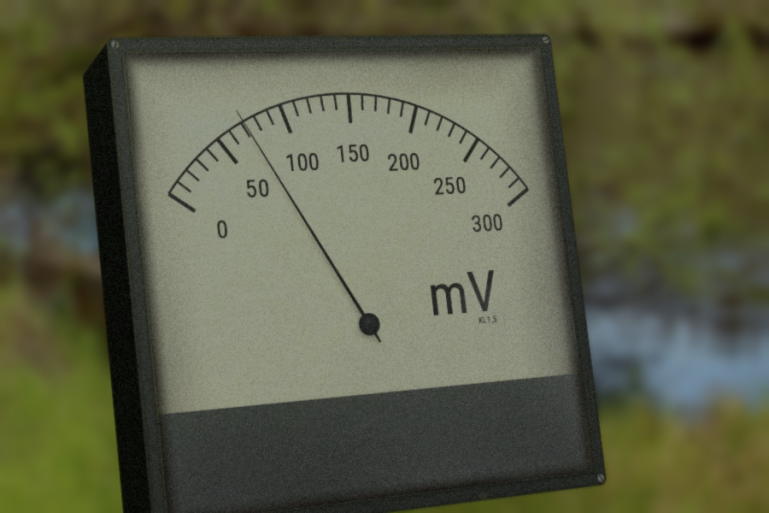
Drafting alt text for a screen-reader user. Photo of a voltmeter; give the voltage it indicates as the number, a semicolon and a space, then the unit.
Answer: 70; mV
